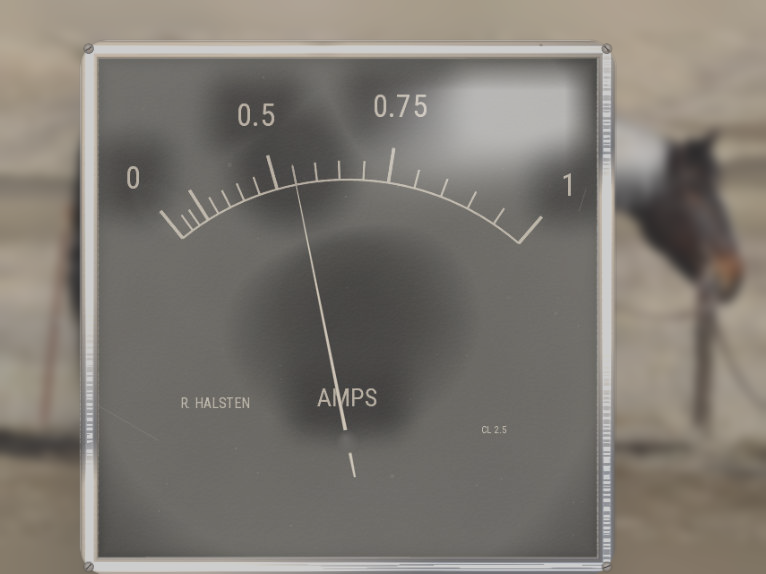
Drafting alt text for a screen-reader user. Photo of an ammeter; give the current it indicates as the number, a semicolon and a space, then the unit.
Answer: 0.55; A
